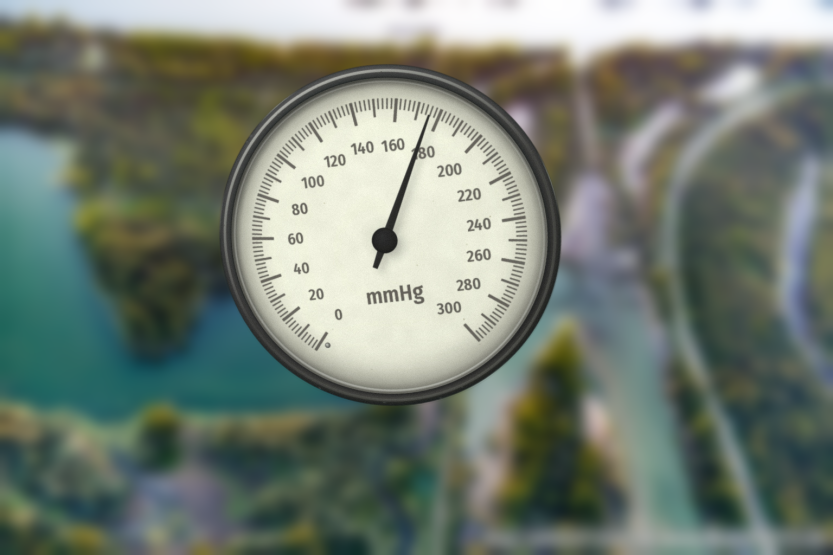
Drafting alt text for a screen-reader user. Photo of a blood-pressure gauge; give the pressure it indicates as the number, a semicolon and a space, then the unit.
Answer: 176; mmHg
